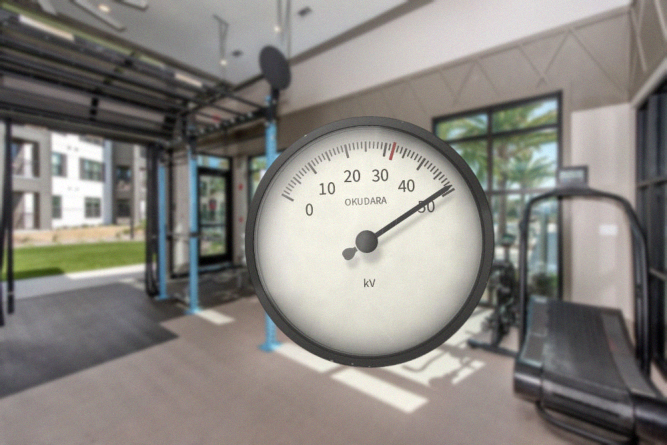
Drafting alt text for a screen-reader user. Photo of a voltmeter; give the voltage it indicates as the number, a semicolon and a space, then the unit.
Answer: 49; kV
